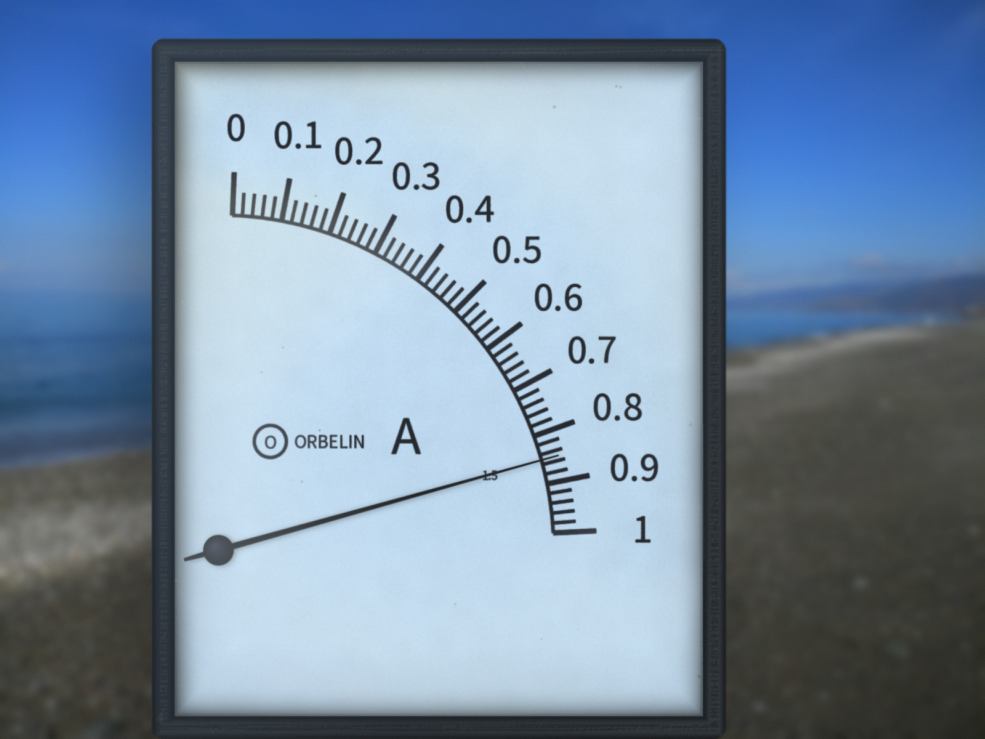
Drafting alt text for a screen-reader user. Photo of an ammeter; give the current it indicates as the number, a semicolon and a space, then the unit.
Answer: 0.85; A
